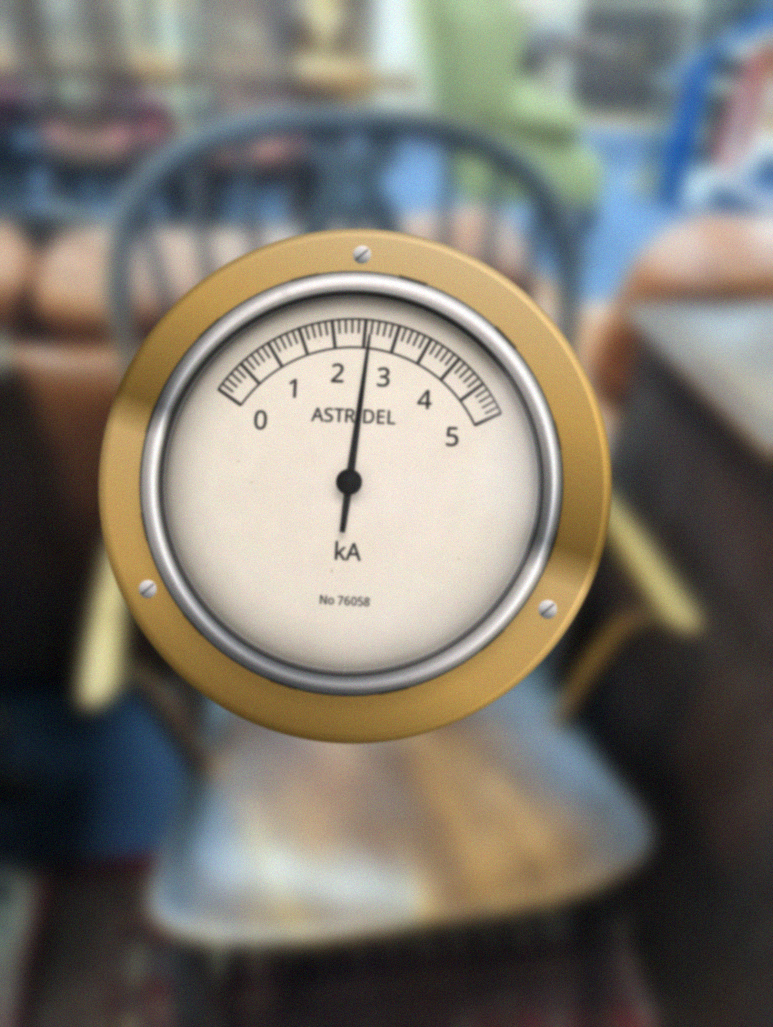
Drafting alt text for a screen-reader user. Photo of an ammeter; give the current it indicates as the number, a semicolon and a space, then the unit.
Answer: 2.6; kA
